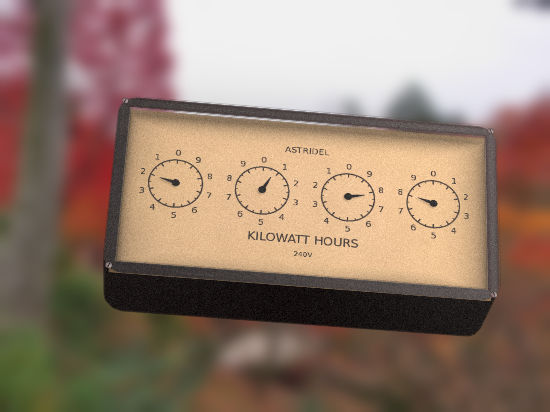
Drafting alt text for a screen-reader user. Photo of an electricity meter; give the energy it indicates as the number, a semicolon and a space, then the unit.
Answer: 2078; kWh
